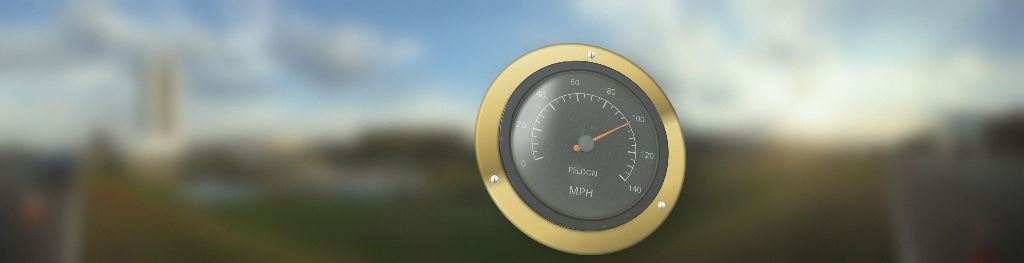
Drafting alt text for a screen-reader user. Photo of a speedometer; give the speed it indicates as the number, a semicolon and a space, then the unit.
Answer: 100; mph
